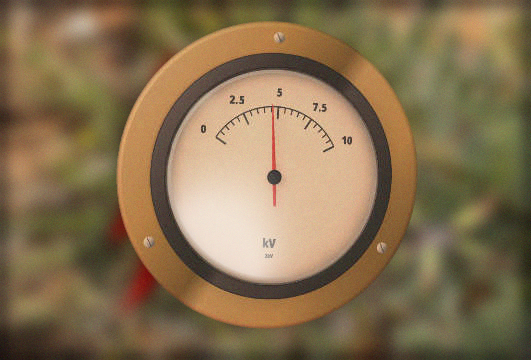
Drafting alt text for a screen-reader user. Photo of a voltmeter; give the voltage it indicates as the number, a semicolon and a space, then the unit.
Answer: 4.5; kV
